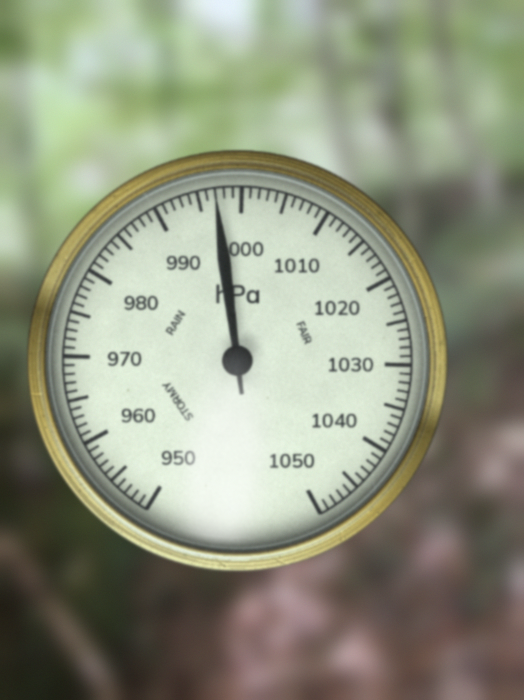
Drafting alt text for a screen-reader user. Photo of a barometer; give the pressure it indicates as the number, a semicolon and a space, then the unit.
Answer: 997; hPa
